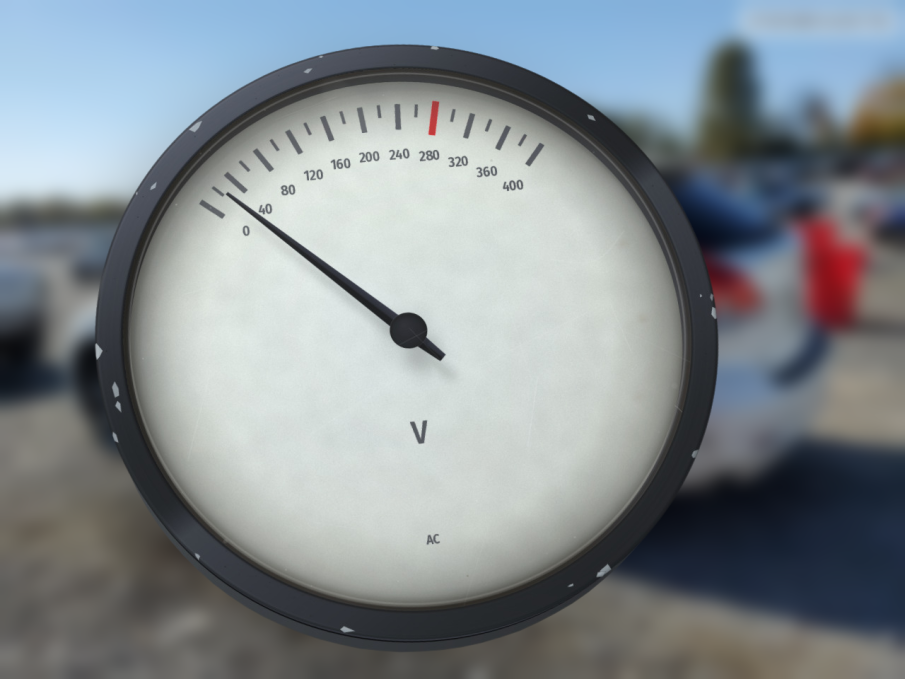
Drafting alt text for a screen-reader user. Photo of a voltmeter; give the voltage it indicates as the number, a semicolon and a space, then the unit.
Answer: 20; V
